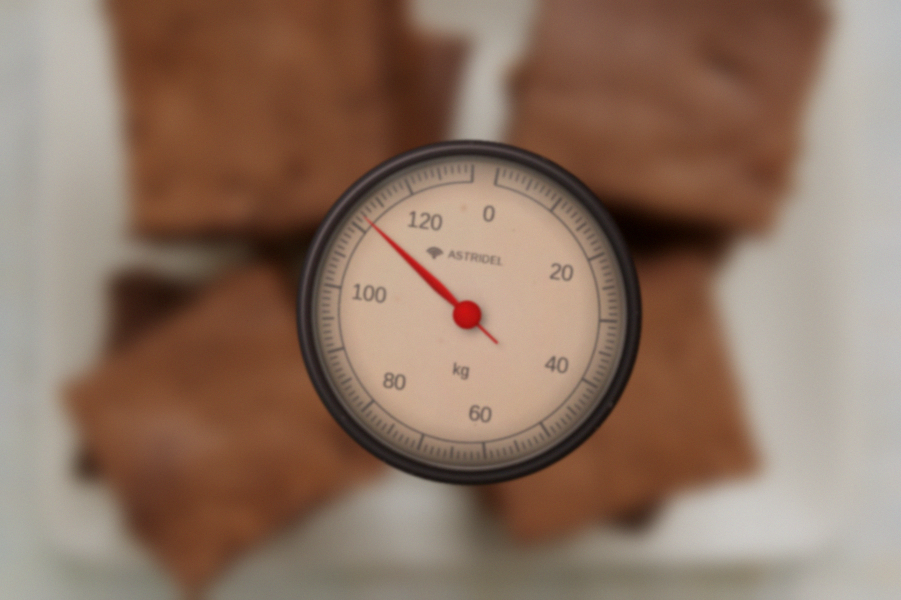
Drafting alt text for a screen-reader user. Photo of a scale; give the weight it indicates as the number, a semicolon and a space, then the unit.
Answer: 112; kg
